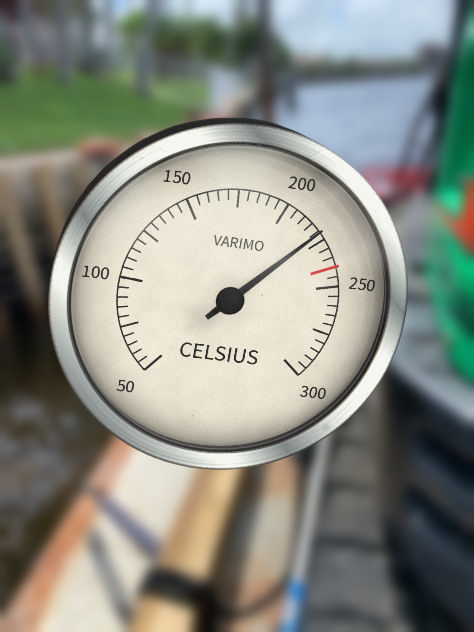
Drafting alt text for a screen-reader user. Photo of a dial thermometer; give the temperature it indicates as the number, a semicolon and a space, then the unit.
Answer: 220; °C
